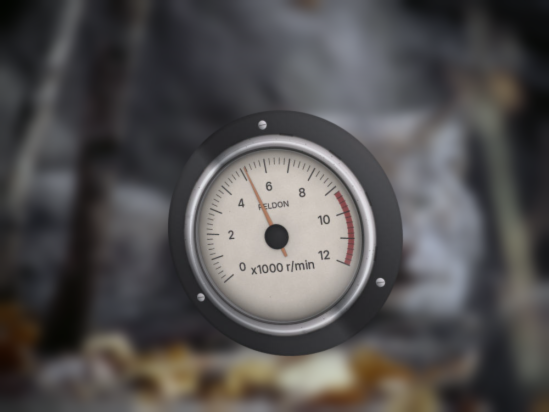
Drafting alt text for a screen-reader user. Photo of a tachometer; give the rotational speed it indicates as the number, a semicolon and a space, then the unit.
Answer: 5200; rpm
